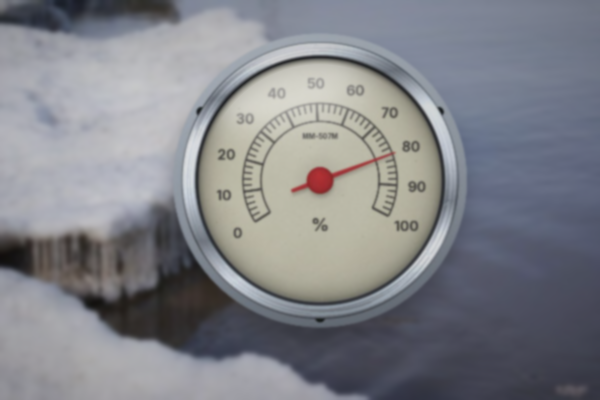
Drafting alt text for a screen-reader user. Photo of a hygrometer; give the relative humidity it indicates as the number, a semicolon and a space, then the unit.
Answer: 80; %
